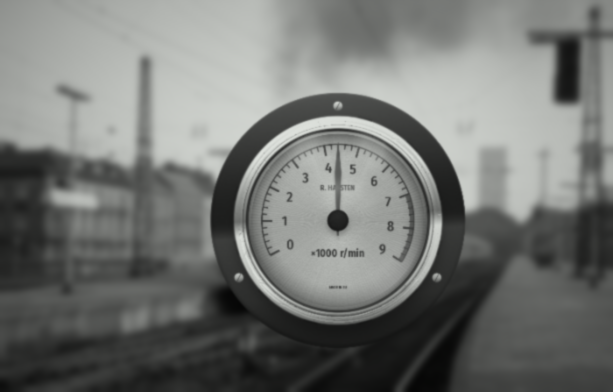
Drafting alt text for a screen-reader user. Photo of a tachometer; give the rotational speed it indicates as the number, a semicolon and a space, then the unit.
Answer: 4400; rpm
